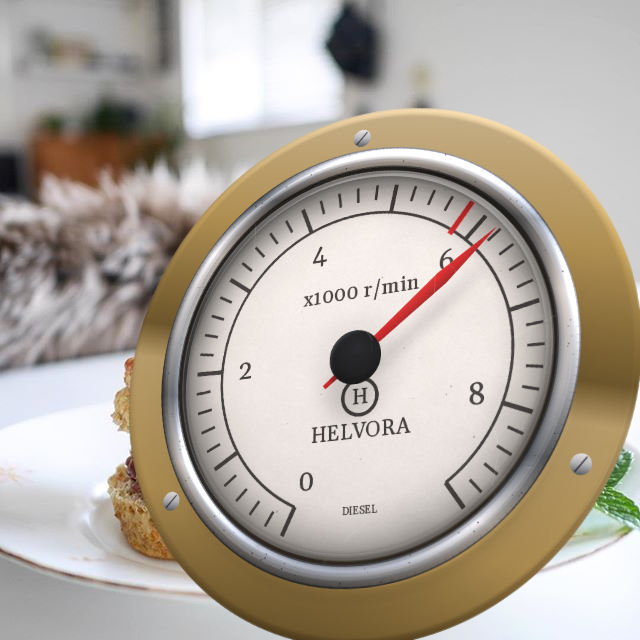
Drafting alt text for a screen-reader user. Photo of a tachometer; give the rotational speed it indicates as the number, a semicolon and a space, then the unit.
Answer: 6200; rpm
